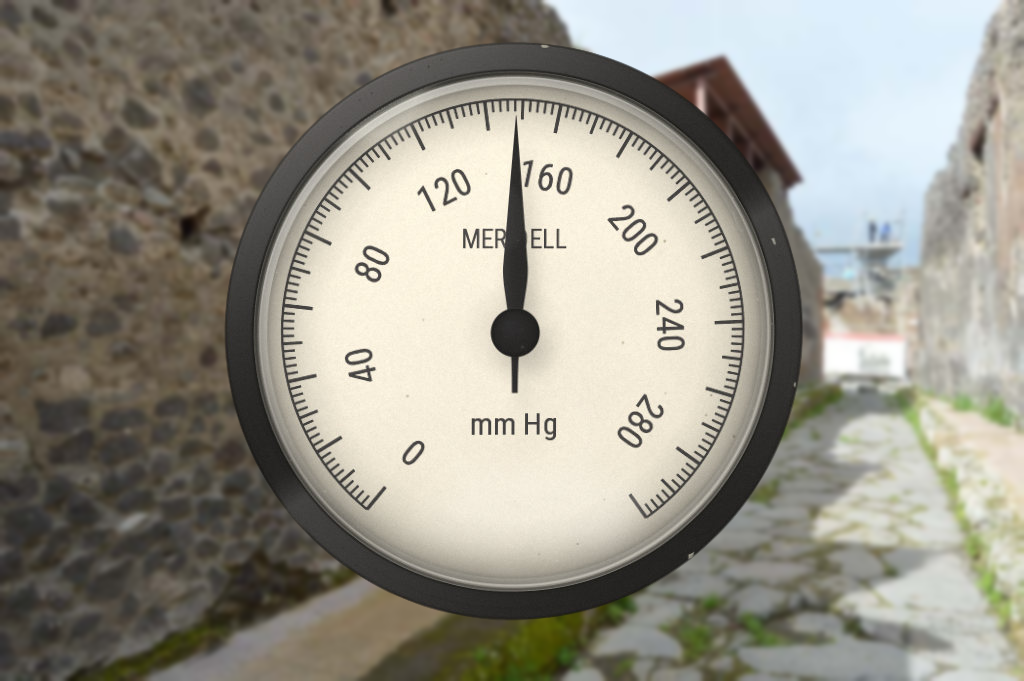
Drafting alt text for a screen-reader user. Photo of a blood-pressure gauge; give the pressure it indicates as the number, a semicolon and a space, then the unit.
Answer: 148; mmHg
